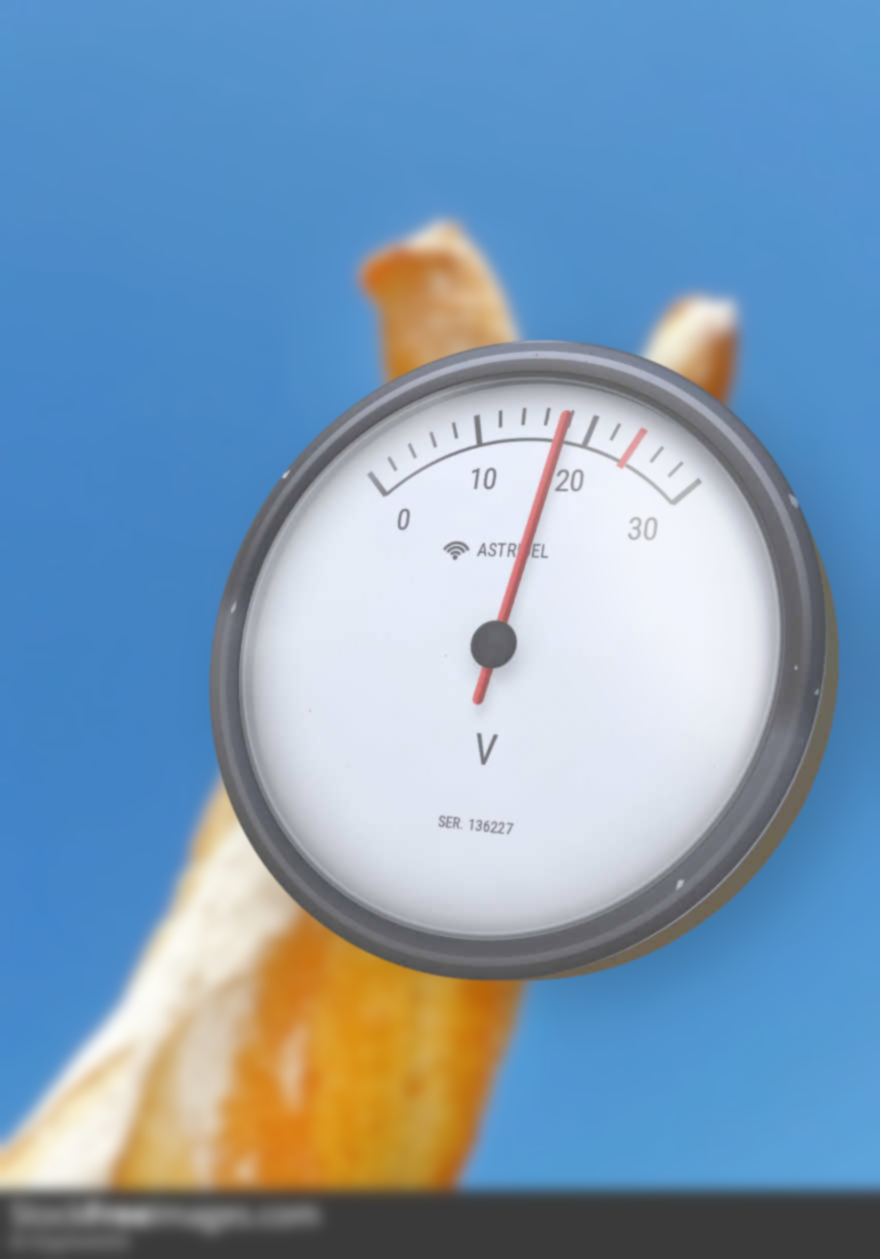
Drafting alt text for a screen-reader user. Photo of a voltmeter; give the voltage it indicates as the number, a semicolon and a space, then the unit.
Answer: 18; V
